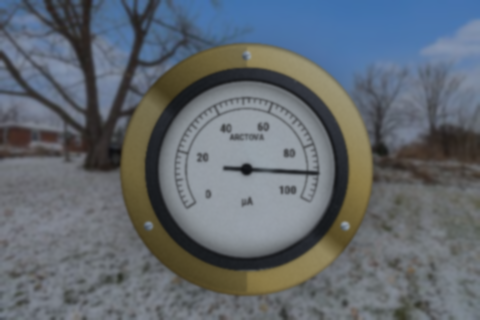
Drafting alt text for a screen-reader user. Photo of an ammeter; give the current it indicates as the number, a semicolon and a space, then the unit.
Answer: 90; µA
